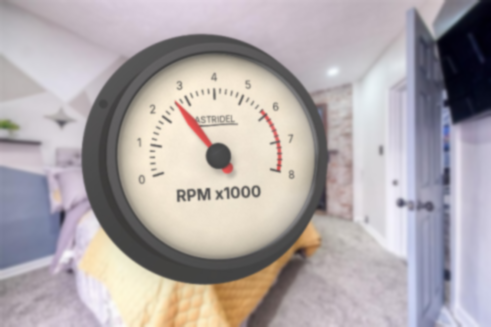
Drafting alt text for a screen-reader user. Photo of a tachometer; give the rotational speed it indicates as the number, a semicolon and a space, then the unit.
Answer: 2600; rpm
